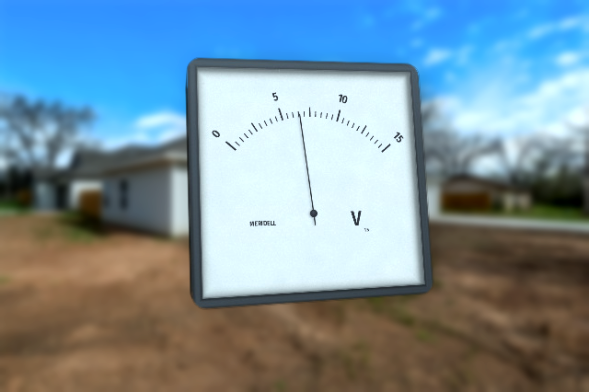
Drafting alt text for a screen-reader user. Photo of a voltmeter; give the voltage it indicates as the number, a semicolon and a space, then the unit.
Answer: 6.5; V
